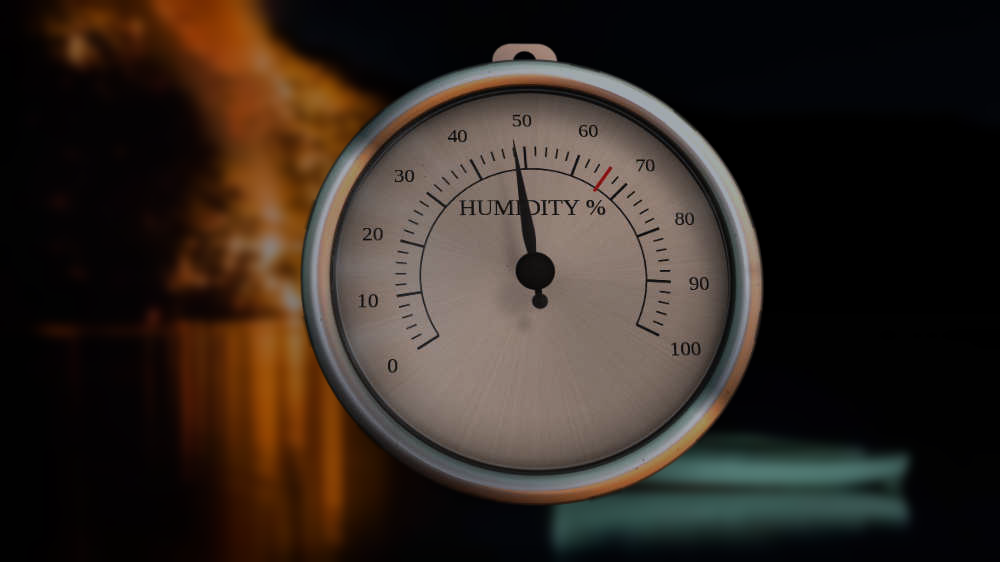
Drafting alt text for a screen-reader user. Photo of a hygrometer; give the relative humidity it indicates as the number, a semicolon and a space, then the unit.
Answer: 48; %
